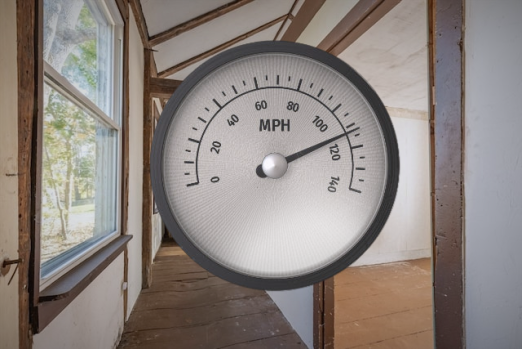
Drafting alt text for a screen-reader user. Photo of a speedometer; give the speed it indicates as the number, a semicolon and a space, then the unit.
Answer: 112.5; mph
